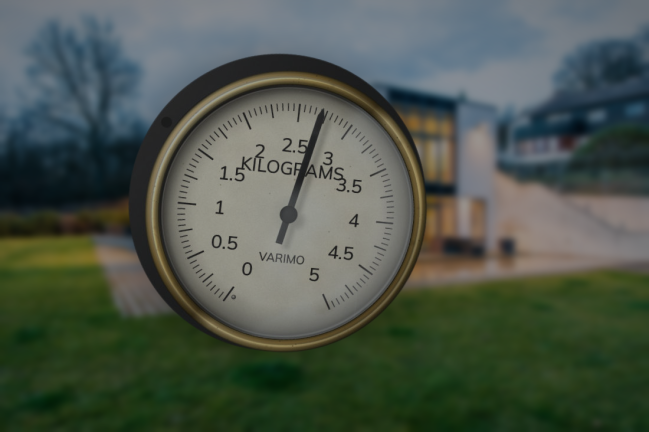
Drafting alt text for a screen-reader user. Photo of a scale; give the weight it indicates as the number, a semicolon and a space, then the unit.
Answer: 2.7; kg
